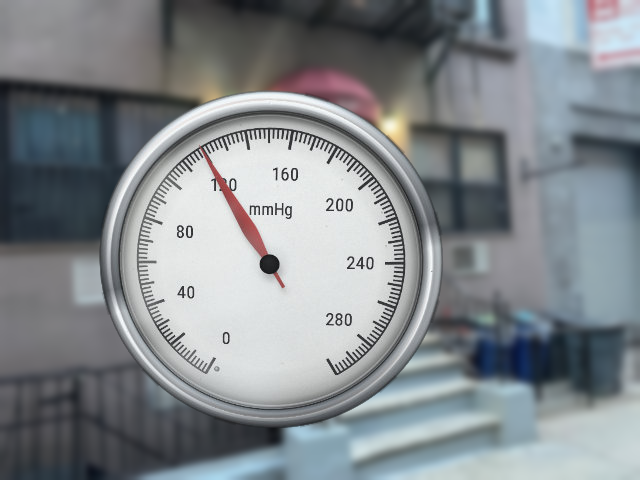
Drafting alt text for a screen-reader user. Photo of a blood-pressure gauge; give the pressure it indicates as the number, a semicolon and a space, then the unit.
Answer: 120; mmHg
